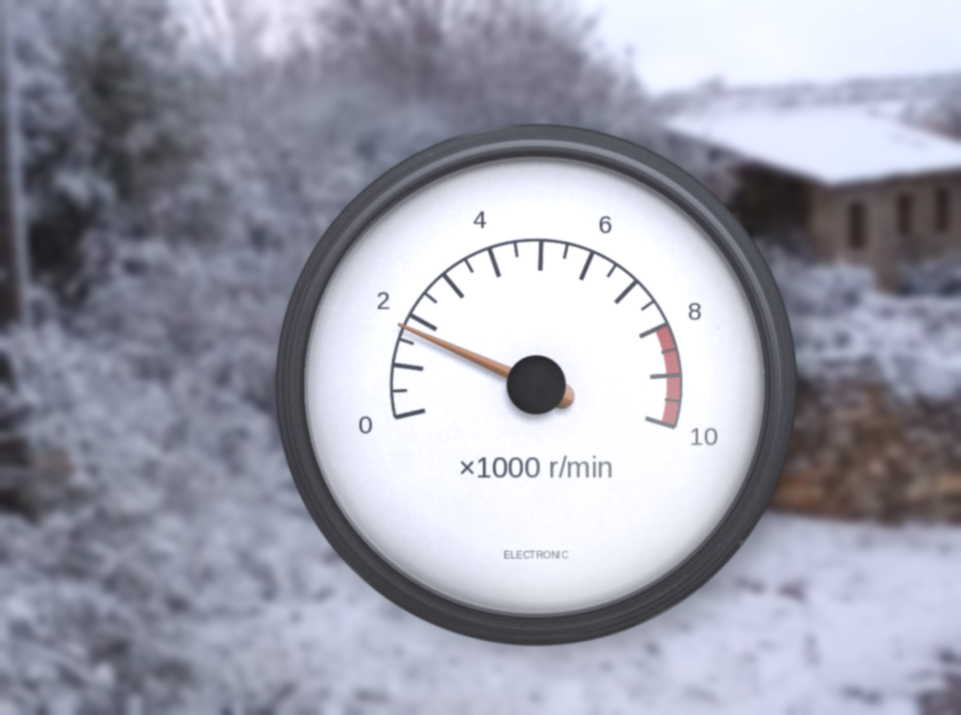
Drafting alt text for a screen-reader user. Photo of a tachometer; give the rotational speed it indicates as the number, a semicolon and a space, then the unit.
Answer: 1750; rpm
